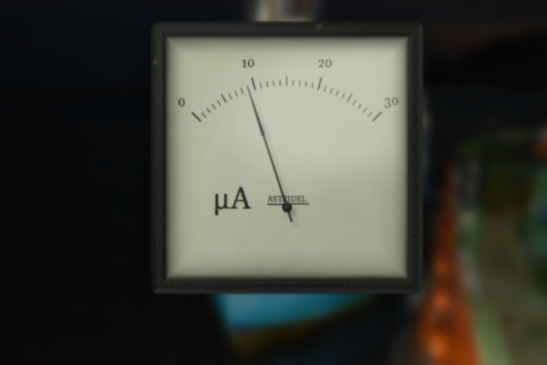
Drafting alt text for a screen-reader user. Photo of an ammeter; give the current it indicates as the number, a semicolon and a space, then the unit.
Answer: 9; µA
